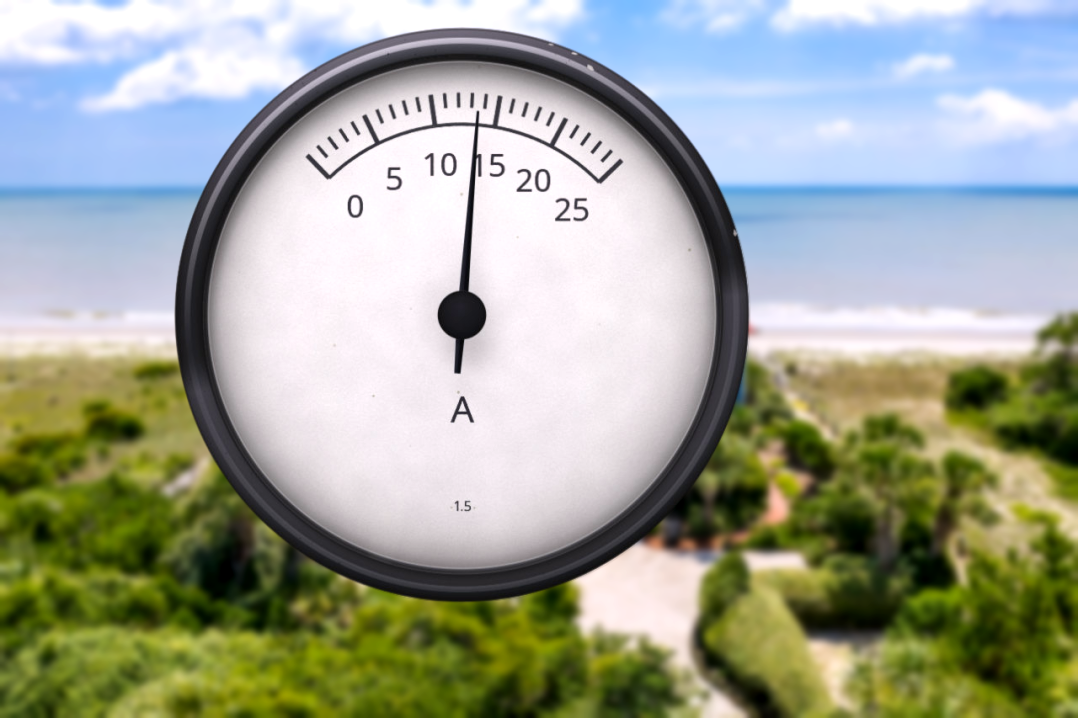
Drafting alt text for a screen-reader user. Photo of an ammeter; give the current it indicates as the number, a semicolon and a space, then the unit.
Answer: 13.5; A
